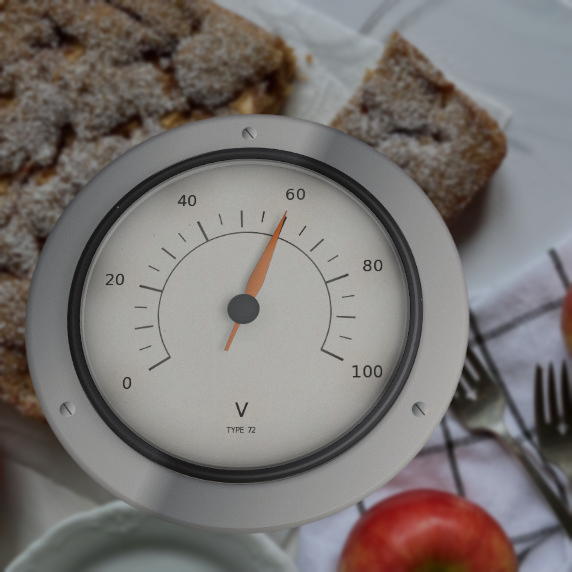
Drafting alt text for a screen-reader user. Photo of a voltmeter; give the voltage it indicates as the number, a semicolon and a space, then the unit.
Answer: 60; V
